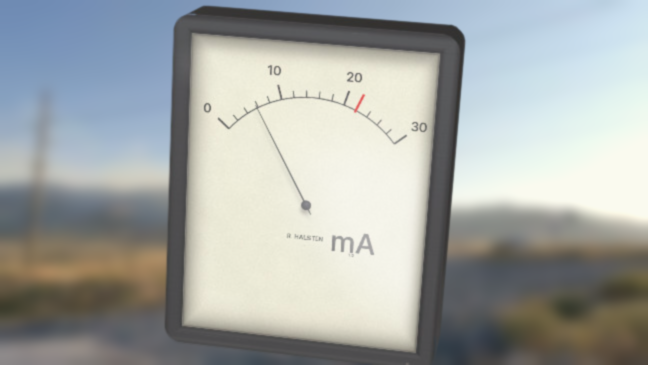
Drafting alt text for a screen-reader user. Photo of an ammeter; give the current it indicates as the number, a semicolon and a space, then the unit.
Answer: 6; mA
